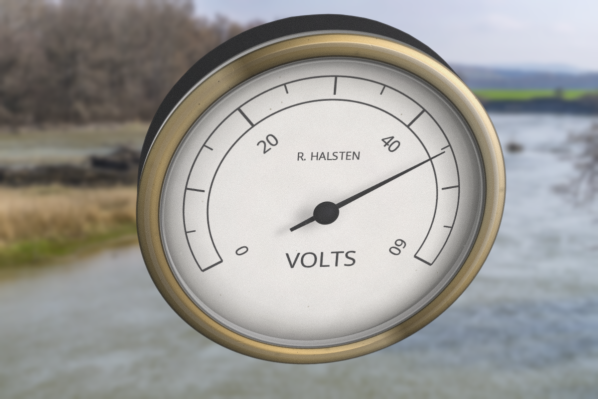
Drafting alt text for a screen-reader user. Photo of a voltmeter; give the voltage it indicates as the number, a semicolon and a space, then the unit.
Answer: 45; V
